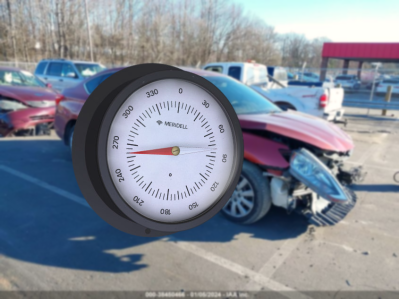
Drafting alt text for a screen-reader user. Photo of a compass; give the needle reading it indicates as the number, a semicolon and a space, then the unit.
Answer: 260; °
